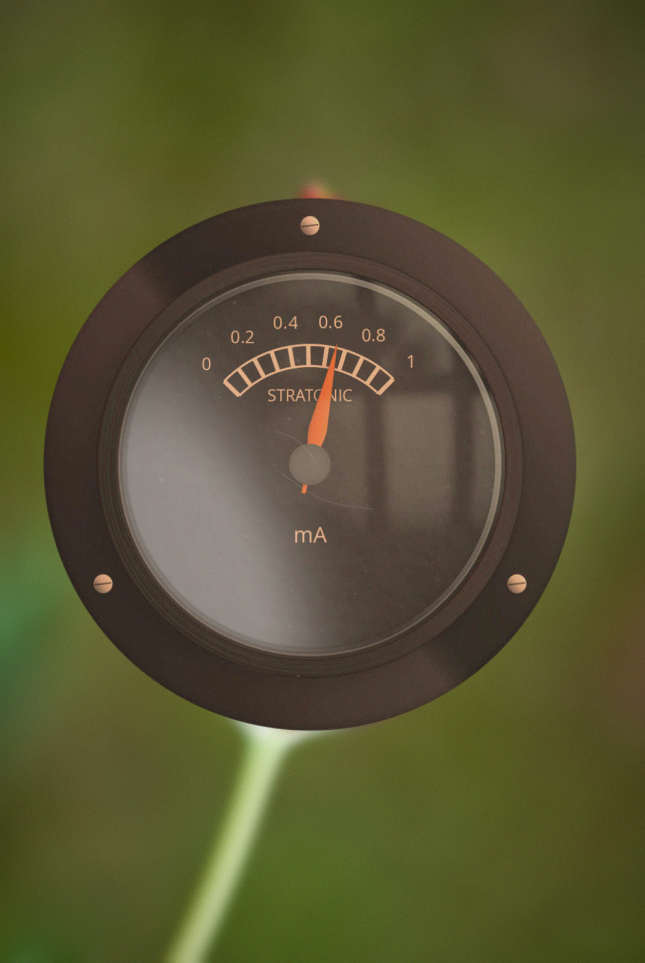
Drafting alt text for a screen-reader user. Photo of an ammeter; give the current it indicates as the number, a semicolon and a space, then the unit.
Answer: 0.65; mA
